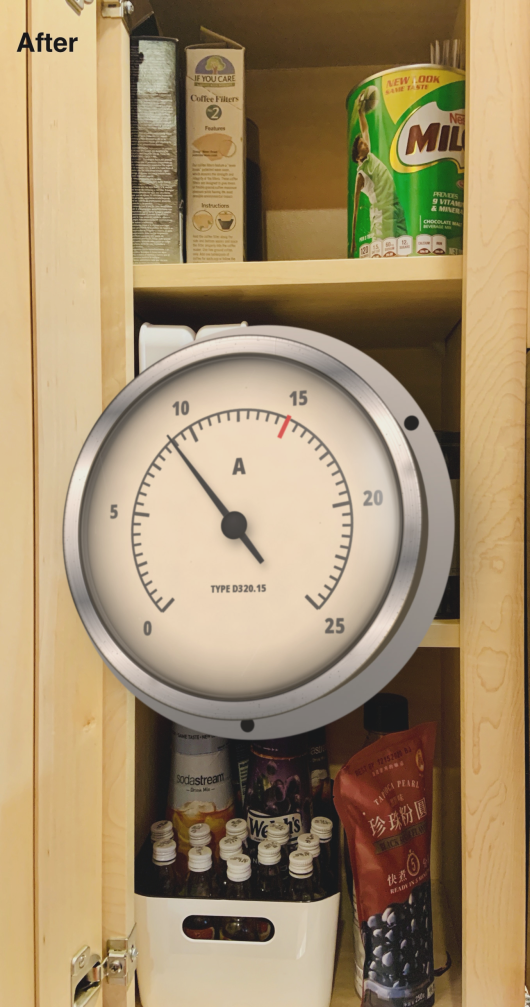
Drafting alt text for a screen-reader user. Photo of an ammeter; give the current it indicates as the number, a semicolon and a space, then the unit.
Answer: 9; A
